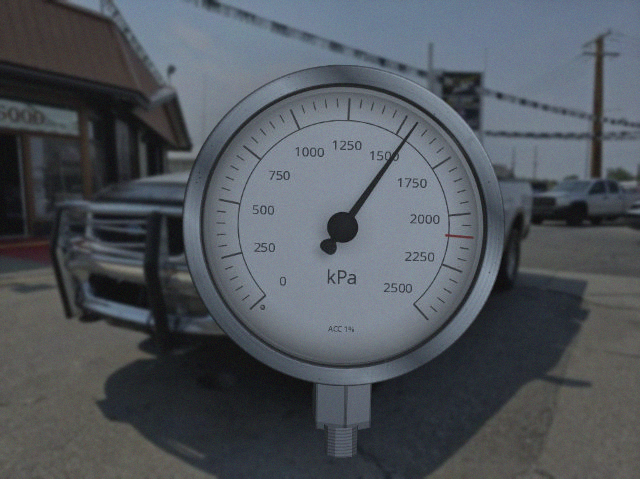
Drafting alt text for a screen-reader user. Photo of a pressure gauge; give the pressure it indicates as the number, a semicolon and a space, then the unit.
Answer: 1550; kPa
